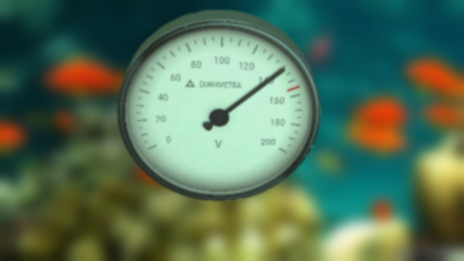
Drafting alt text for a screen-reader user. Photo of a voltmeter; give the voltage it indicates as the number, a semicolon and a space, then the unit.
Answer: 140; V
